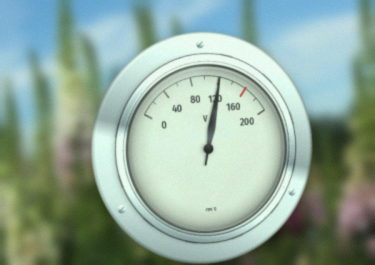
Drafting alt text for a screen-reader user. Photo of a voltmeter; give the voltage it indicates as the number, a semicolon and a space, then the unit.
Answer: 120; V
